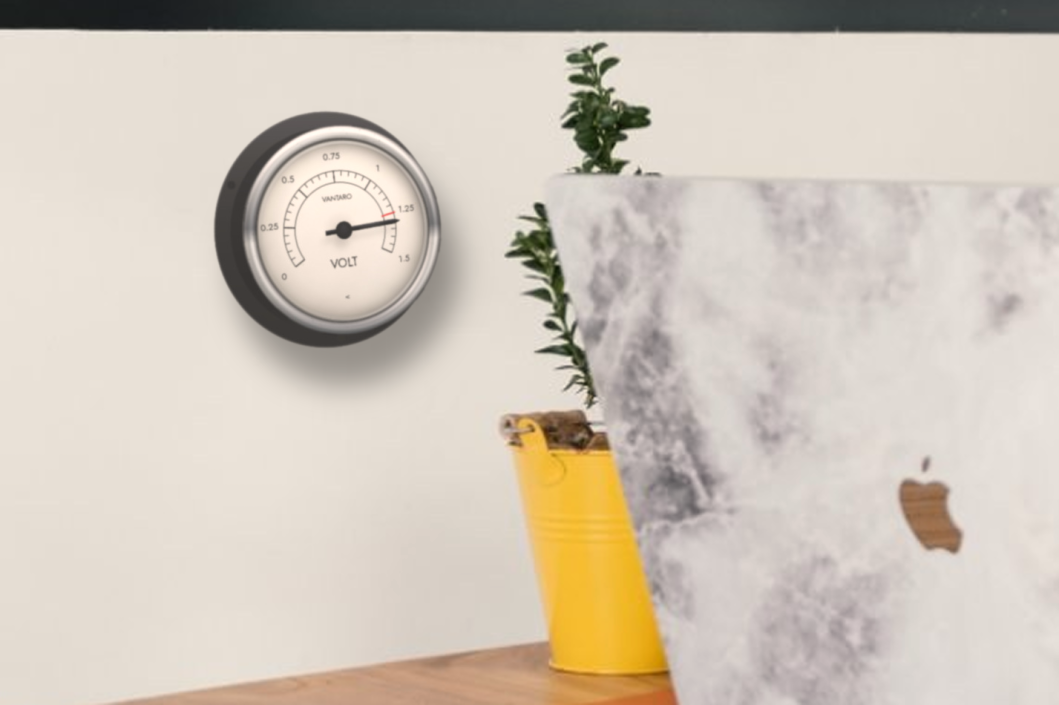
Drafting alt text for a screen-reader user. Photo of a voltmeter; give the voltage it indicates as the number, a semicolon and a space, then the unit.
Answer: 1.3; V
